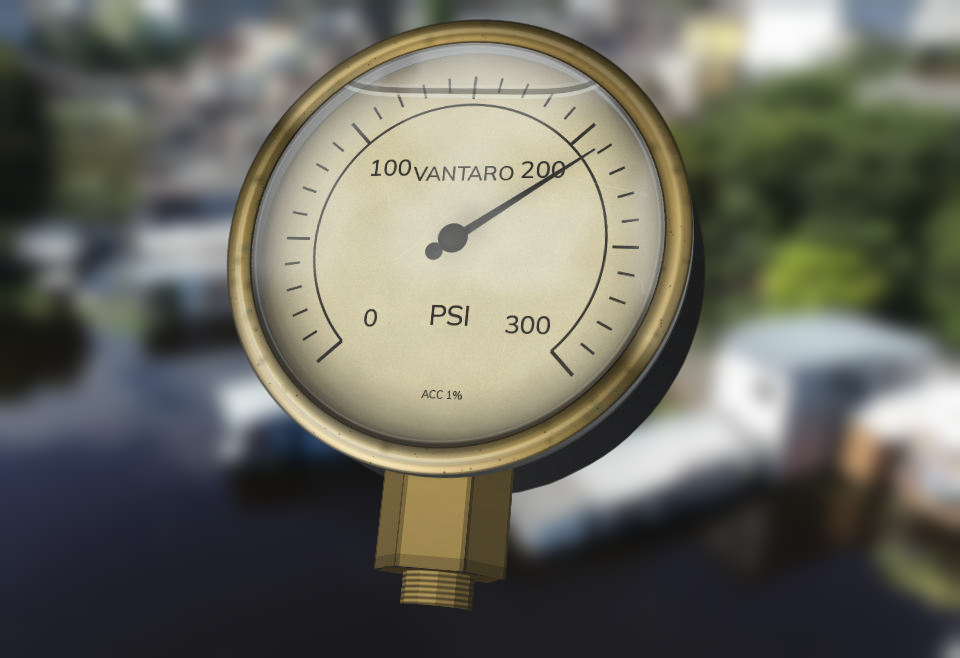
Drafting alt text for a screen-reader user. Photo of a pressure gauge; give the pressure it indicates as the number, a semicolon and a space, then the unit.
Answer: 210; psi
